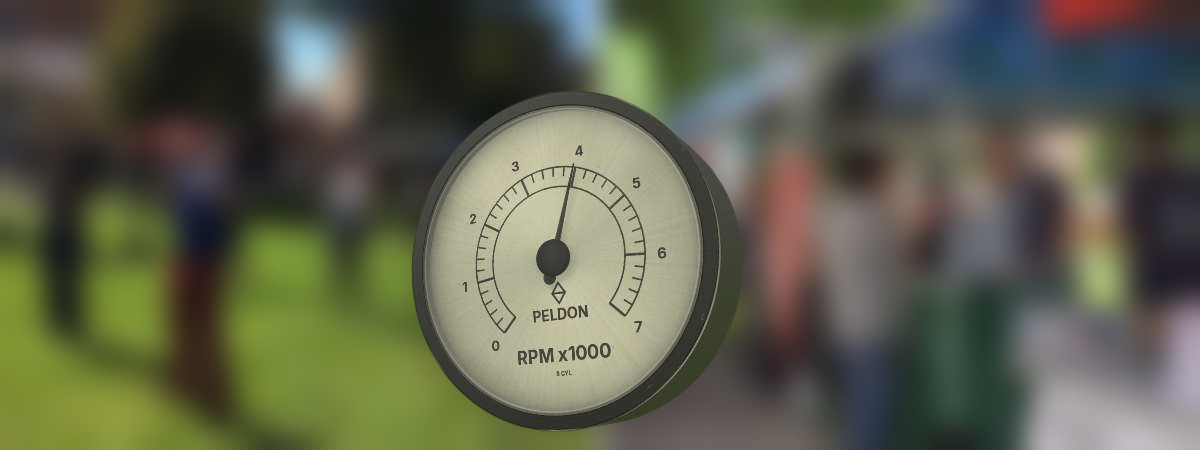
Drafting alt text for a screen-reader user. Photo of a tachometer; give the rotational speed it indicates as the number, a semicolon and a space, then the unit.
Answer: 4000; rpm
